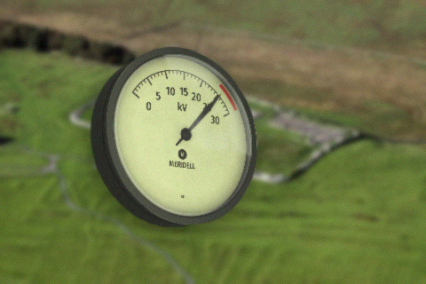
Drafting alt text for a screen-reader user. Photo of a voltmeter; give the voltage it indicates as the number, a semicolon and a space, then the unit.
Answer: 25; kV
